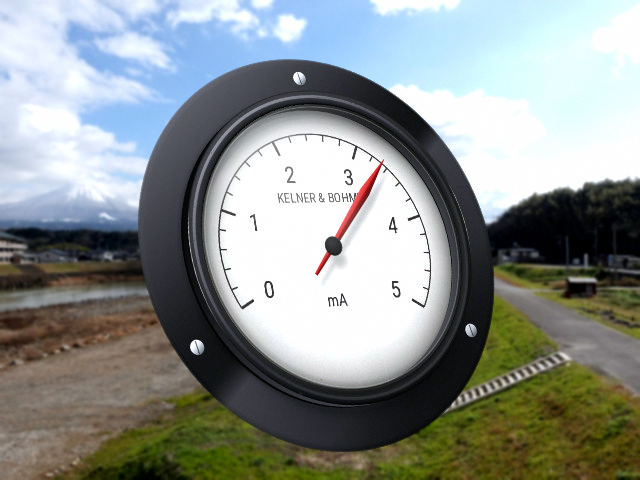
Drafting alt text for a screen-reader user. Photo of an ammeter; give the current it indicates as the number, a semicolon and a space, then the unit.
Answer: 3.3; mA
